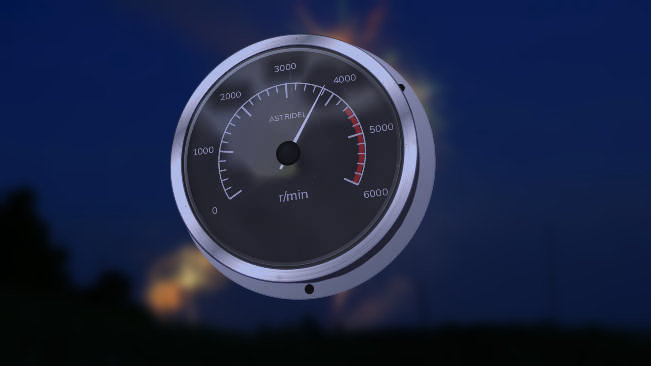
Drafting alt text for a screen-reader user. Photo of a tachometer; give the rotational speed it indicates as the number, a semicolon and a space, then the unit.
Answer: 3800; rpm
